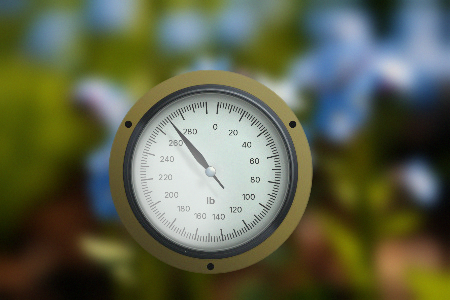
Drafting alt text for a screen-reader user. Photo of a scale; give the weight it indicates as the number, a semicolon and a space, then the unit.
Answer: 270; lb
